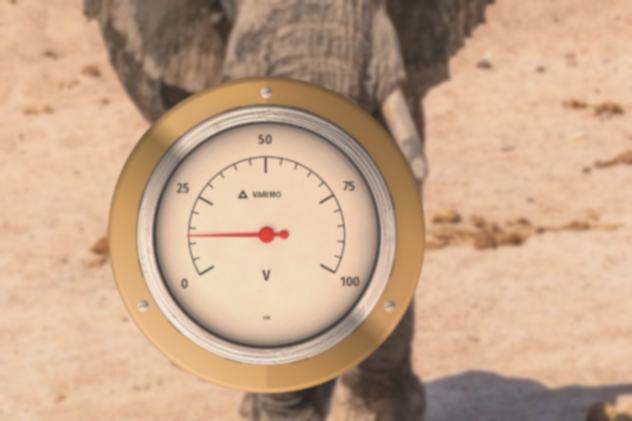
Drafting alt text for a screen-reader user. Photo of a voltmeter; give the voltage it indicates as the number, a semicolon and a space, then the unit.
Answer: 12.5; V
